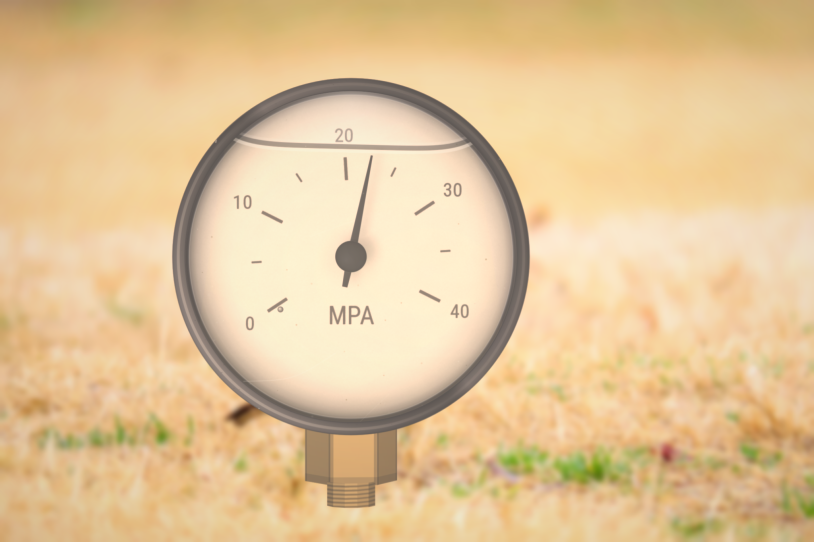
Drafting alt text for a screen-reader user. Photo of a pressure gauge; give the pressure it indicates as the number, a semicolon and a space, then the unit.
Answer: 22.5; MPa
